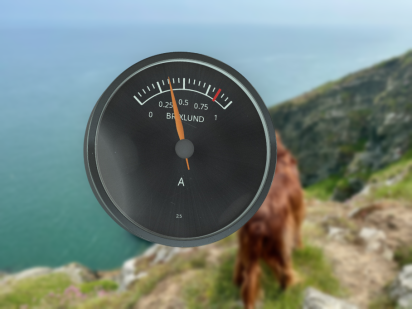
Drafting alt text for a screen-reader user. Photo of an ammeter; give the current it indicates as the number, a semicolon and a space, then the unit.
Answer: 0.35; A
